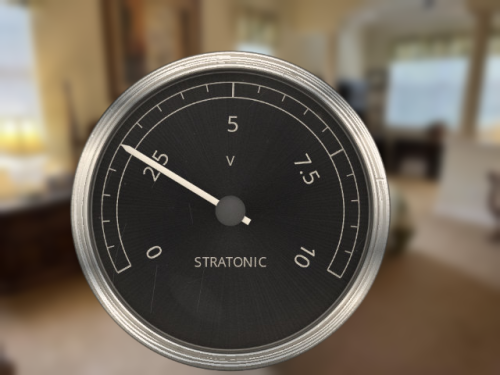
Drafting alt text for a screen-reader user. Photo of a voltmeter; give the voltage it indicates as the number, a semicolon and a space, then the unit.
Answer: 2.5; V
